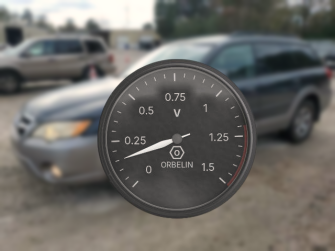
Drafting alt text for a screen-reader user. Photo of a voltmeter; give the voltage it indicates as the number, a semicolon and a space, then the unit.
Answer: 0.15; V
